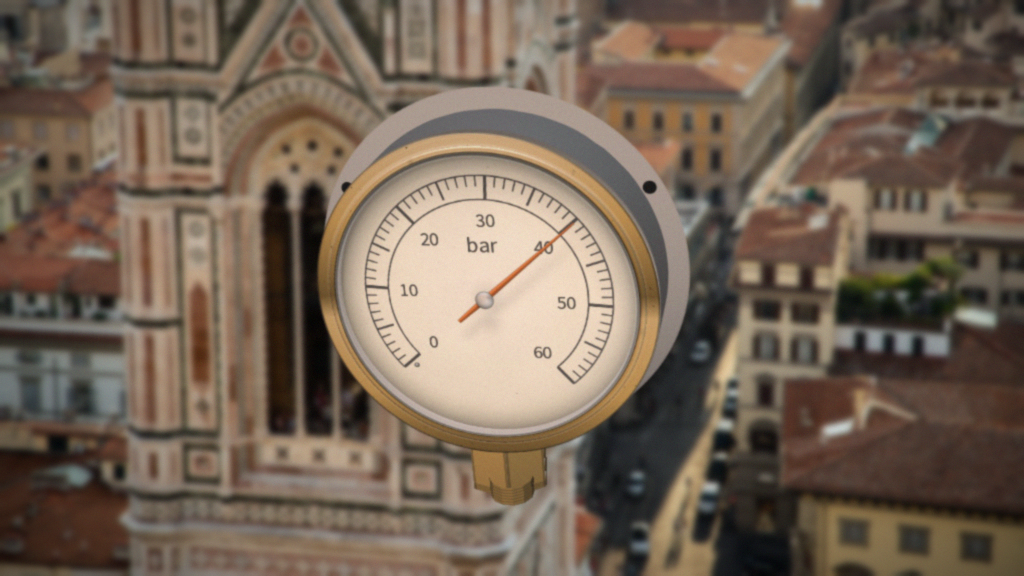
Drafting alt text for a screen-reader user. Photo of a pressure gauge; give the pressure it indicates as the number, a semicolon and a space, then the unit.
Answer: 40; bar
